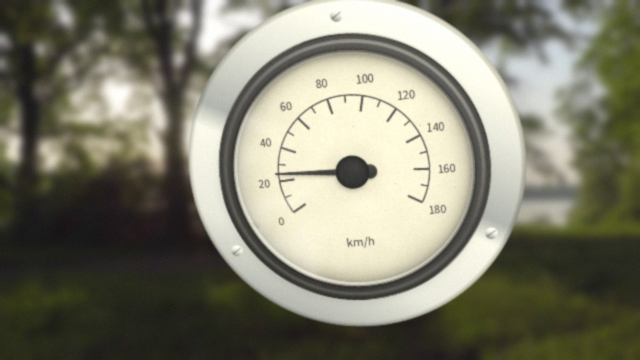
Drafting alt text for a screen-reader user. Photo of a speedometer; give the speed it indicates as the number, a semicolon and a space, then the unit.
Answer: 25; km/h
